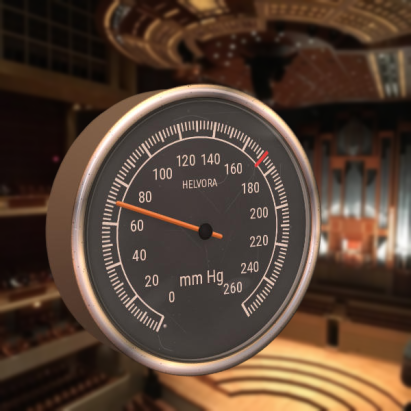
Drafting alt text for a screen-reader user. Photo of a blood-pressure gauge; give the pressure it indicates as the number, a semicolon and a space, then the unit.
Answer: 70; mmHg
